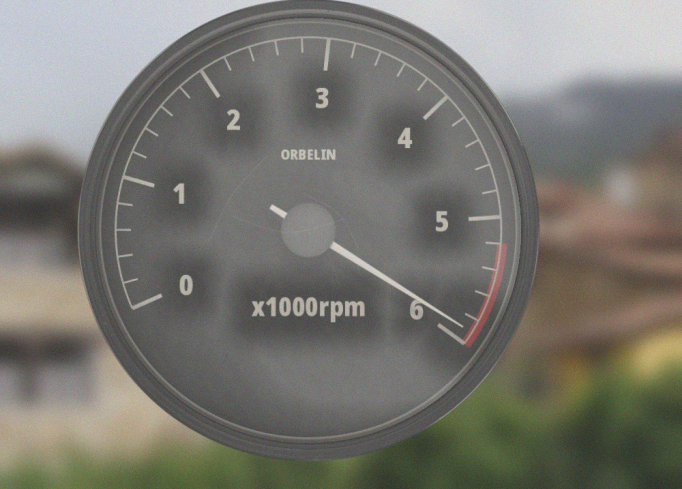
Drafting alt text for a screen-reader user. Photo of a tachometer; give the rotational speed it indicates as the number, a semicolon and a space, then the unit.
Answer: 5900; rpm
